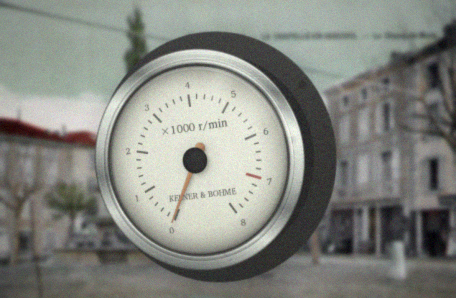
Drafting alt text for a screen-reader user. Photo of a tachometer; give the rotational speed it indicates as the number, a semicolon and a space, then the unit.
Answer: 0; rpm
